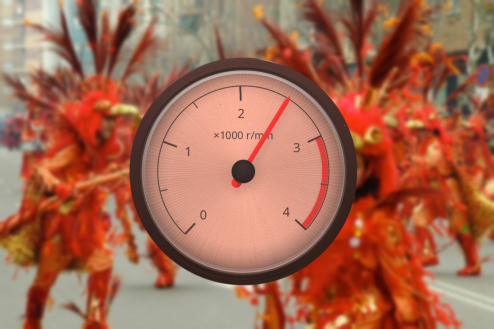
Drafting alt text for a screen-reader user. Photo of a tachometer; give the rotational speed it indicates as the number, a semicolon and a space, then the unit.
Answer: 2500; rpm
